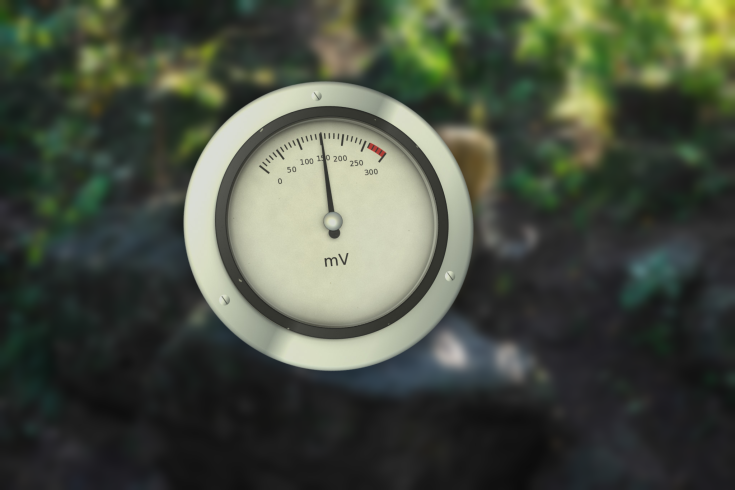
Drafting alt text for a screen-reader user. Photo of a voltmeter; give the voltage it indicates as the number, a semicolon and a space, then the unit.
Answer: 150; mV
